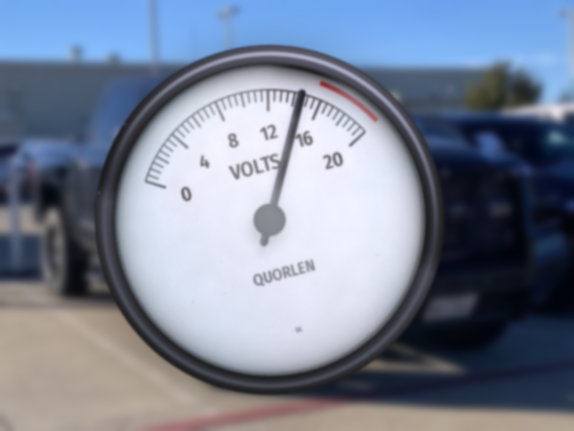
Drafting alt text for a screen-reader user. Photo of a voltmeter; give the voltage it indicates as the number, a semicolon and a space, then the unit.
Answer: 14.5; V
